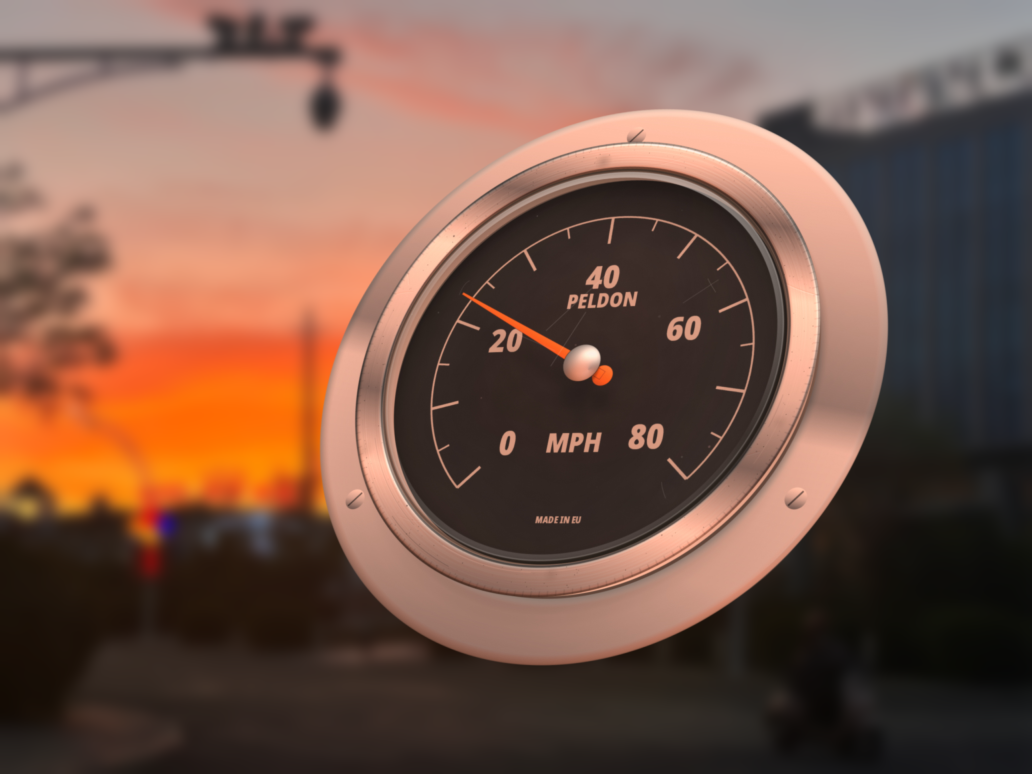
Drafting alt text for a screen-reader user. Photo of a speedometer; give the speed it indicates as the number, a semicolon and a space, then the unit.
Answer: 22.5; mph
